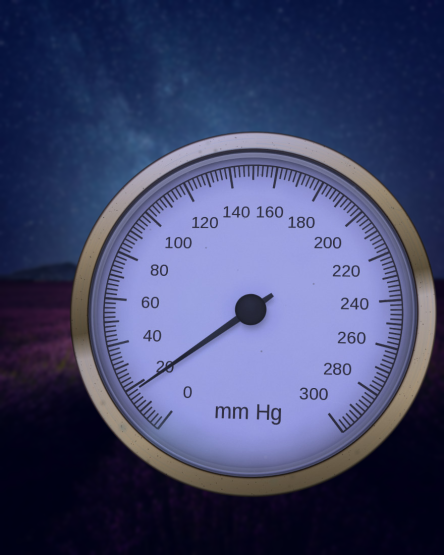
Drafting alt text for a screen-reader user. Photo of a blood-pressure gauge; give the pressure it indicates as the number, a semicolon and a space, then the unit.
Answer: 18; mmHg
